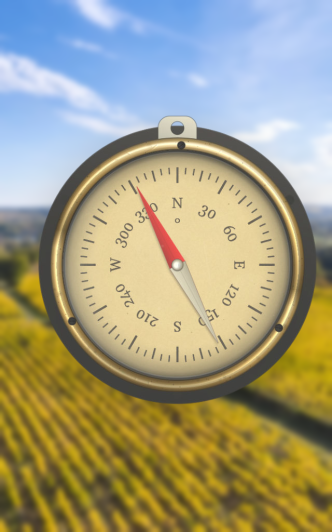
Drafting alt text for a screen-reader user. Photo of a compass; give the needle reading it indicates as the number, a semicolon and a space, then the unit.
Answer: 332.5; °
